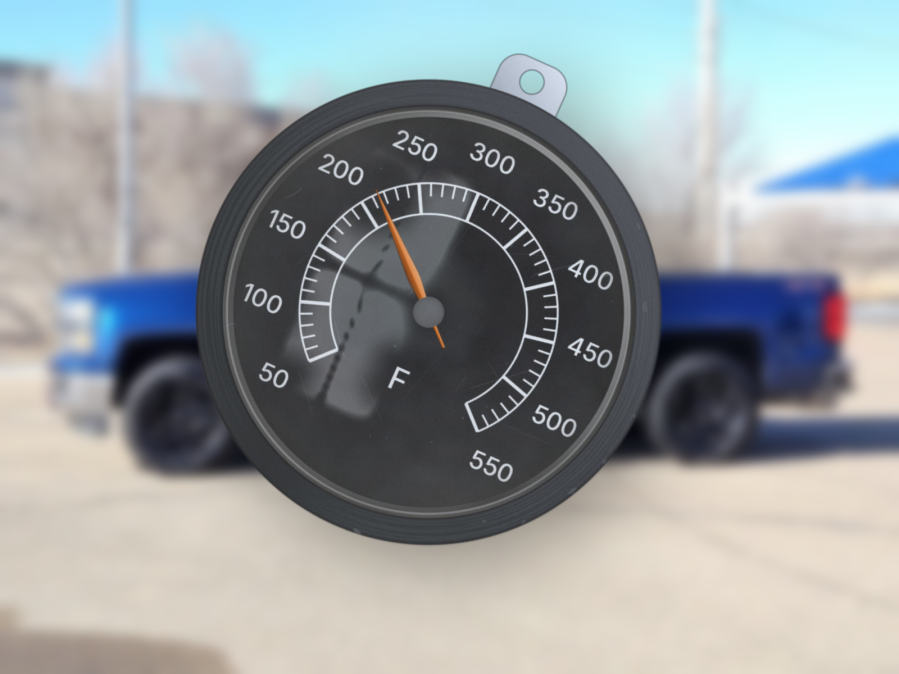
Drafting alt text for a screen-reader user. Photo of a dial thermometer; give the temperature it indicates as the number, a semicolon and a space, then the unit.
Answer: 215; °F
